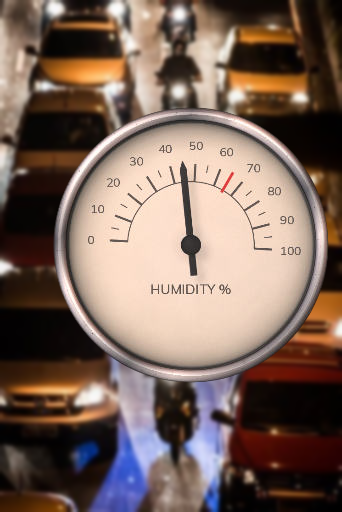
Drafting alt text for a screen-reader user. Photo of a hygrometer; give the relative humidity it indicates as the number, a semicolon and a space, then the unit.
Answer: 45; %
